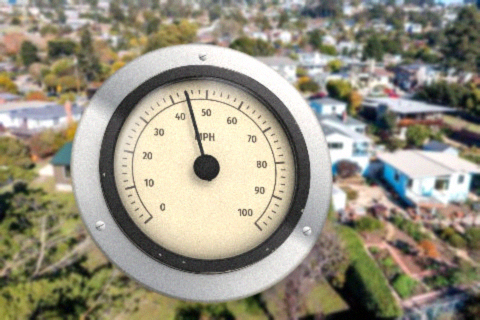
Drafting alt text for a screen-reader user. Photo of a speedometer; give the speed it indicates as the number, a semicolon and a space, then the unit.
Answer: 44; mph
